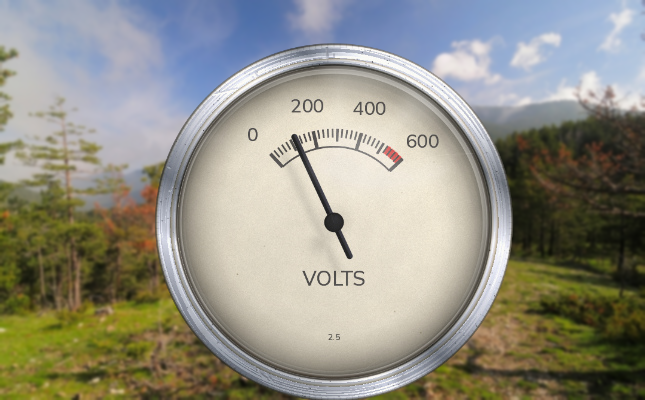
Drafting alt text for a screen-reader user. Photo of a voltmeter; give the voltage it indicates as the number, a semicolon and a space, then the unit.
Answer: 120; V
